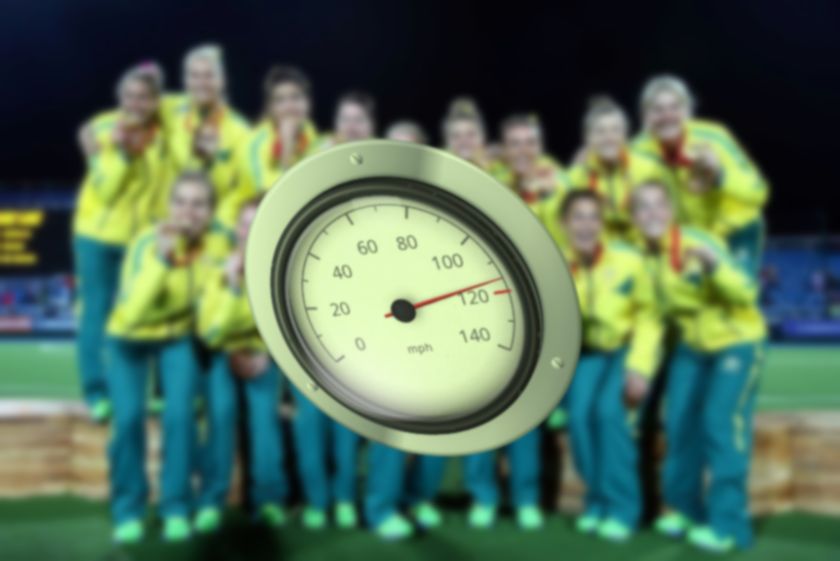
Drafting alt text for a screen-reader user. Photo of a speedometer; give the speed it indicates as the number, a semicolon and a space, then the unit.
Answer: 115; mph
